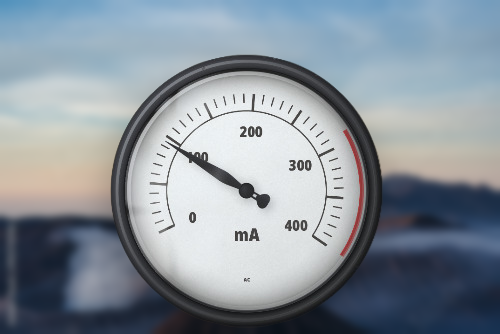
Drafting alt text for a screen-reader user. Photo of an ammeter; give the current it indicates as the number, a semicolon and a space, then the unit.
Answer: 95; mA
